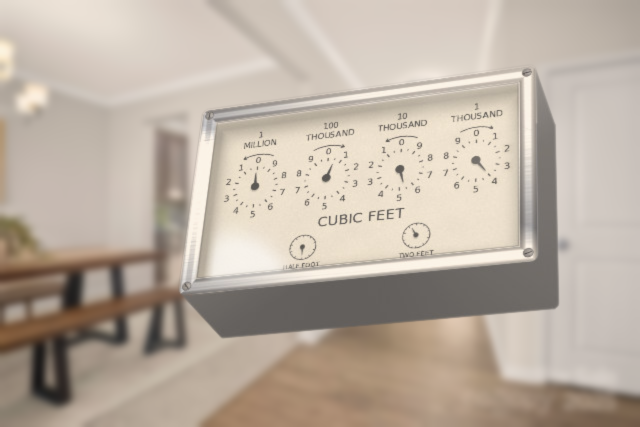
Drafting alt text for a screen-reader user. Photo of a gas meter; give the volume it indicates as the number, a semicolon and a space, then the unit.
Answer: 5400; ft³
